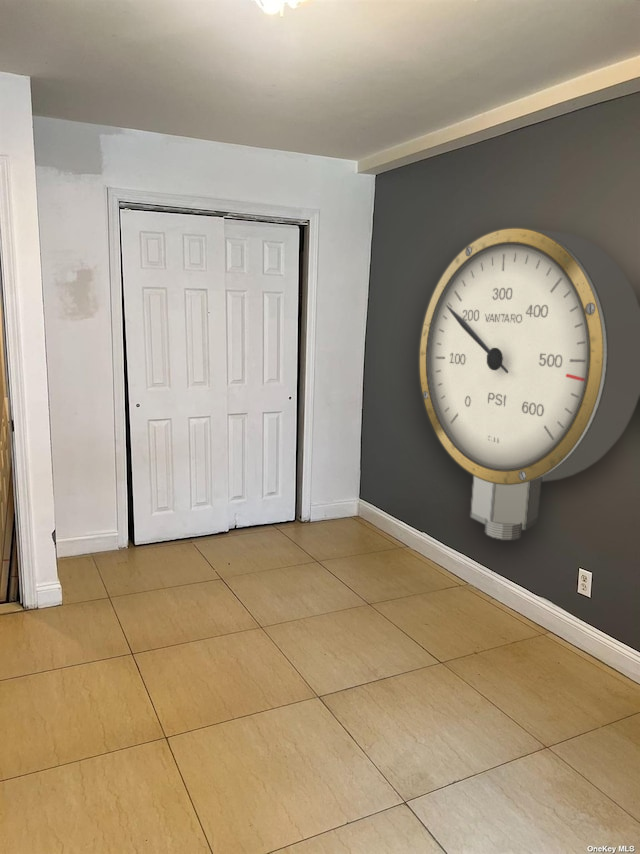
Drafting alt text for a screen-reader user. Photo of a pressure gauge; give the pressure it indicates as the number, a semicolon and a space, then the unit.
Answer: 180; psi
